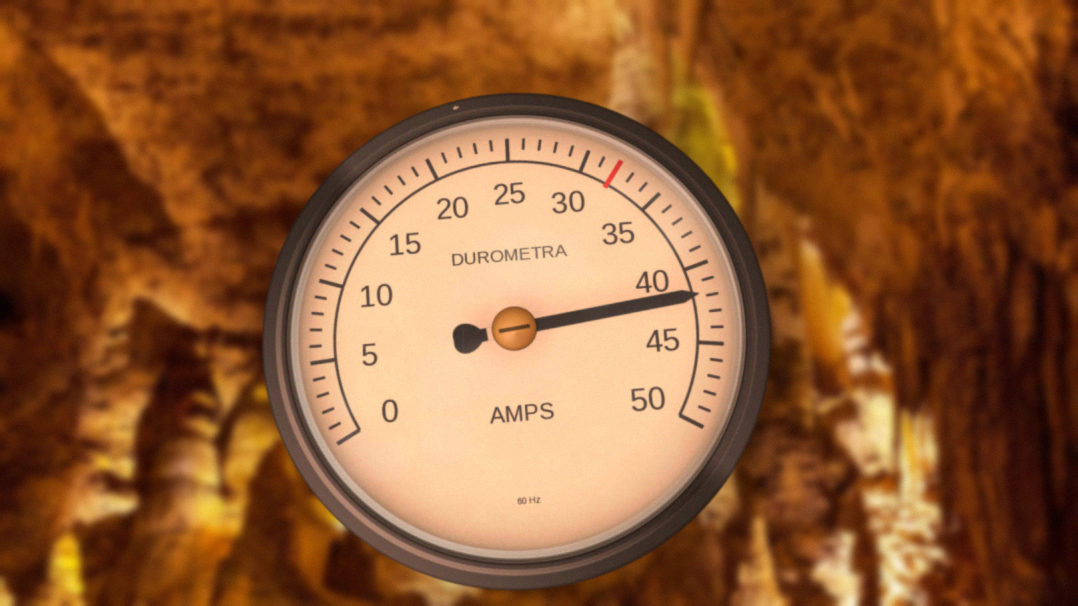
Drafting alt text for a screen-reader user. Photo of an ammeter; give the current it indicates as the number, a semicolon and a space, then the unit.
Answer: 42; A
